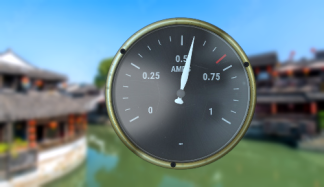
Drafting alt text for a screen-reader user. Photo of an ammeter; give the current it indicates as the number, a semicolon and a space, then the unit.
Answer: 0.55; A
